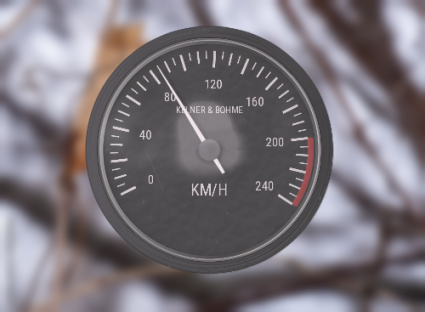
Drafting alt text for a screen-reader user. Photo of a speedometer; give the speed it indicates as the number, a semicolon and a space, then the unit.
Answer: 85; km/h
